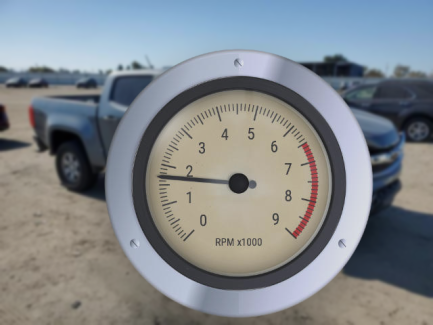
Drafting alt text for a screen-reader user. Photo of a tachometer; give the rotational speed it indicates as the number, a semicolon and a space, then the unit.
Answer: 1700; rpm
